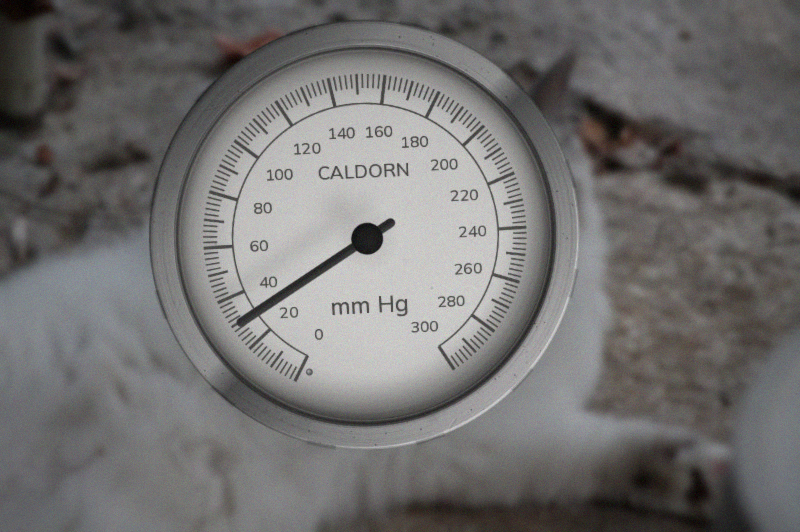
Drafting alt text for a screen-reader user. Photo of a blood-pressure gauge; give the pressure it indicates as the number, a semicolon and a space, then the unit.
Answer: 30; mmHg
